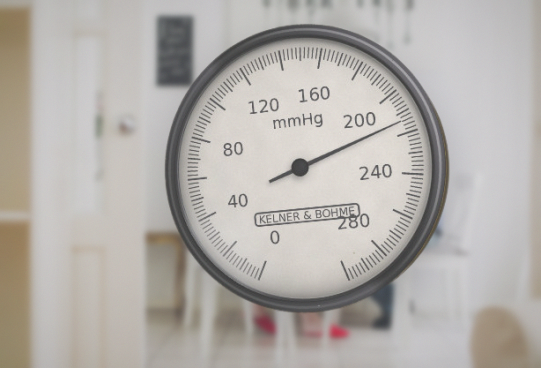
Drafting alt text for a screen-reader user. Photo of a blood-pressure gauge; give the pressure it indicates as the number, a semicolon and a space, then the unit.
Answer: 214; mmHg
